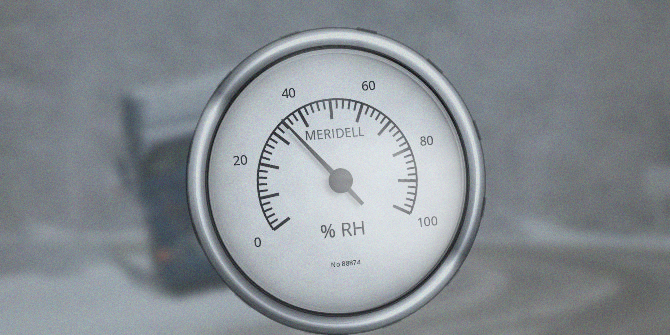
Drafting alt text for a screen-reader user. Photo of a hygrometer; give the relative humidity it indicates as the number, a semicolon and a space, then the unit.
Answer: 34; %
